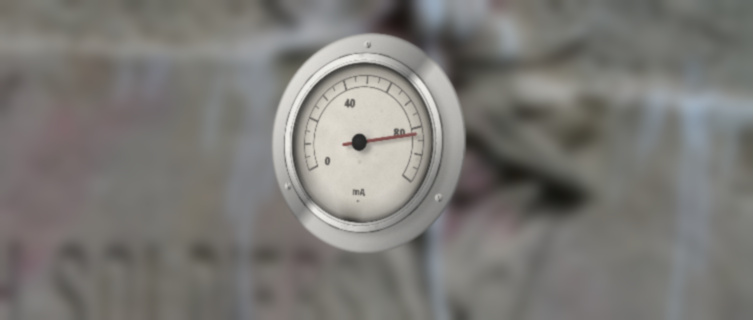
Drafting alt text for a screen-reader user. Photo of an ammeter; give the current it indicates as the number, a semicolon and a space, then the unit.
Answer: 82.5; mA
